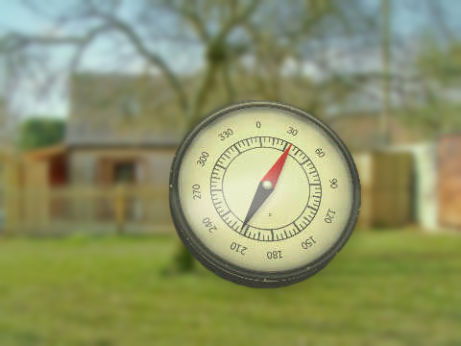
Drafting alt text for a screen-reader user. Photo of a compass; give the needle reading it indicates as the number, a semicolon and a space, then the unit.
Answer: 35; °
